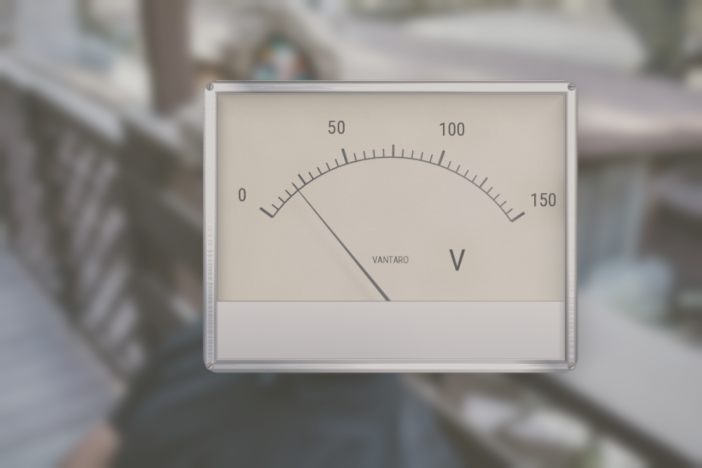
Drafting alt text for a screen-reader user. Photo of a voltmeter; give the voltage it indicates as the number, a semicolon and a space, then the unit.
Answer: 20; V
